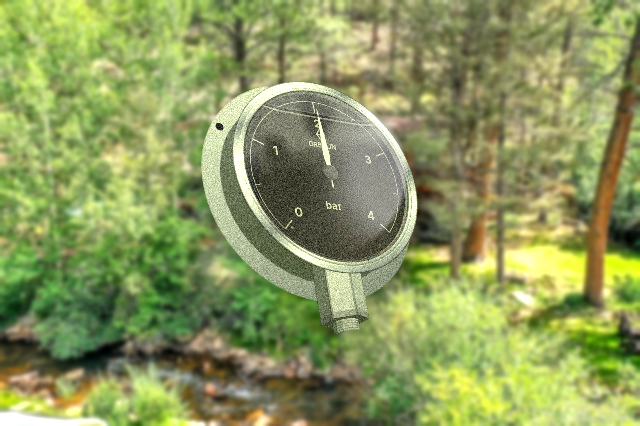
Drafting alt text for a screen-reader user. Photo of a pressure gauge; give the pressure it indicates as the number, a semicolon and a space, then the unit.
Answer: 2; bar
